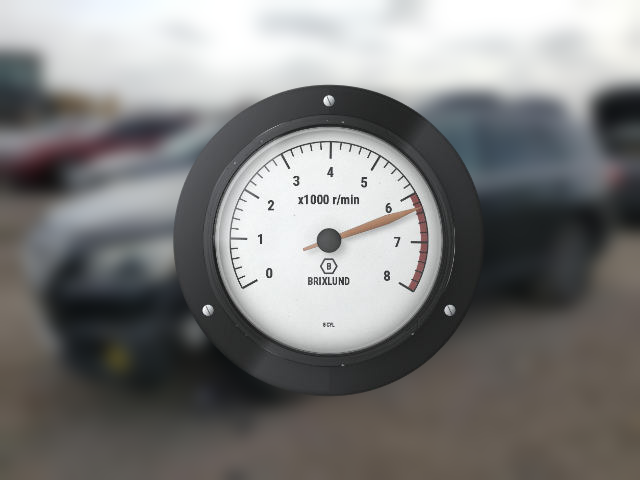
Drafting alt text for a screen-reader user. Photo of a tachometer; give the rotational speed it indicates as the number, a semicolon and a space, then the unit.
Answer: 6300; rpm
